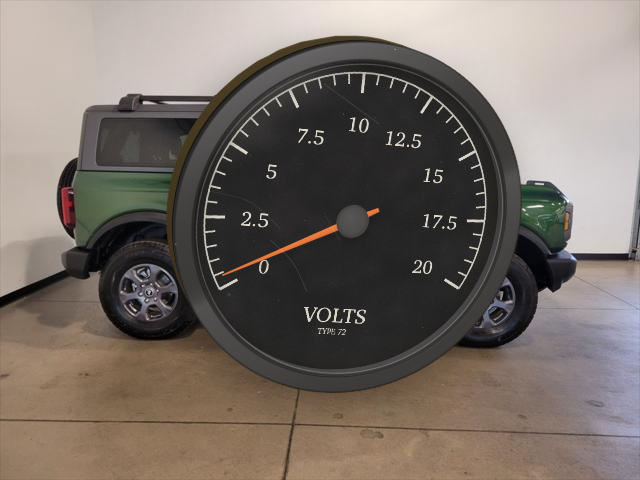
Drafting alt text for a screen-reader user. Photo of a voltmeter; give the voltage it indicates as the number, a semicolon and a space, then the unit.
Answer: 0.5; V
